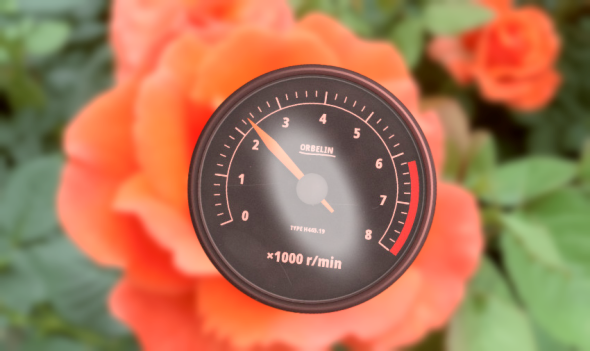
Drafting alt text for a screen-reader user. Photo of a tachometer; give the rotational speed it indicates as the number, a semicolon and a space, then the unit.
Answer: 2300; rpm
